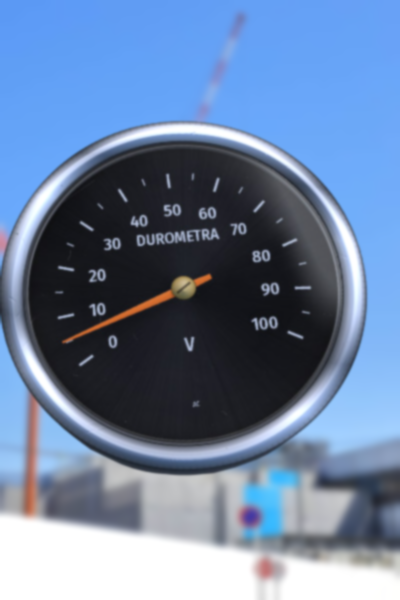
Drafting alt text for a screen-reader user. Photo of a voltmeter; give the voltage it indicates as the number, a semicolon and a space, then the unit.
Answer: 5; V
